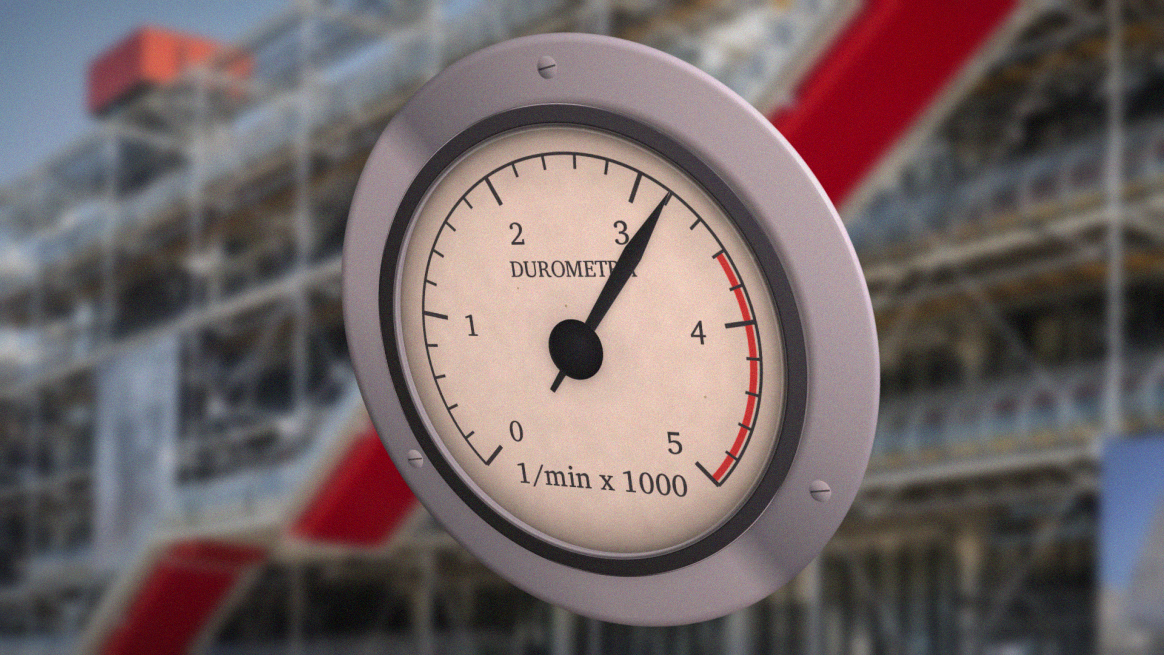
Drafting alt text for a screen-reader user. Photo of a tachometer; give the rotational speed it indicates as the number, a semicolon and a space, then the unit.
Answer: 3200; rpm
